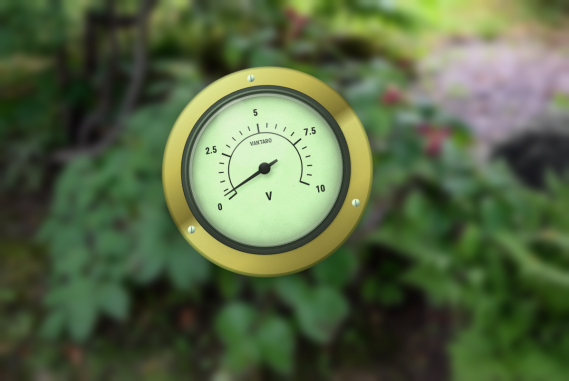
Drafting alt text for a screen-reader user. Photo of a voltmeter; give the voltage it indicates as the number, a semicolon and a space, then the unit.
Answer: 0.25; V
